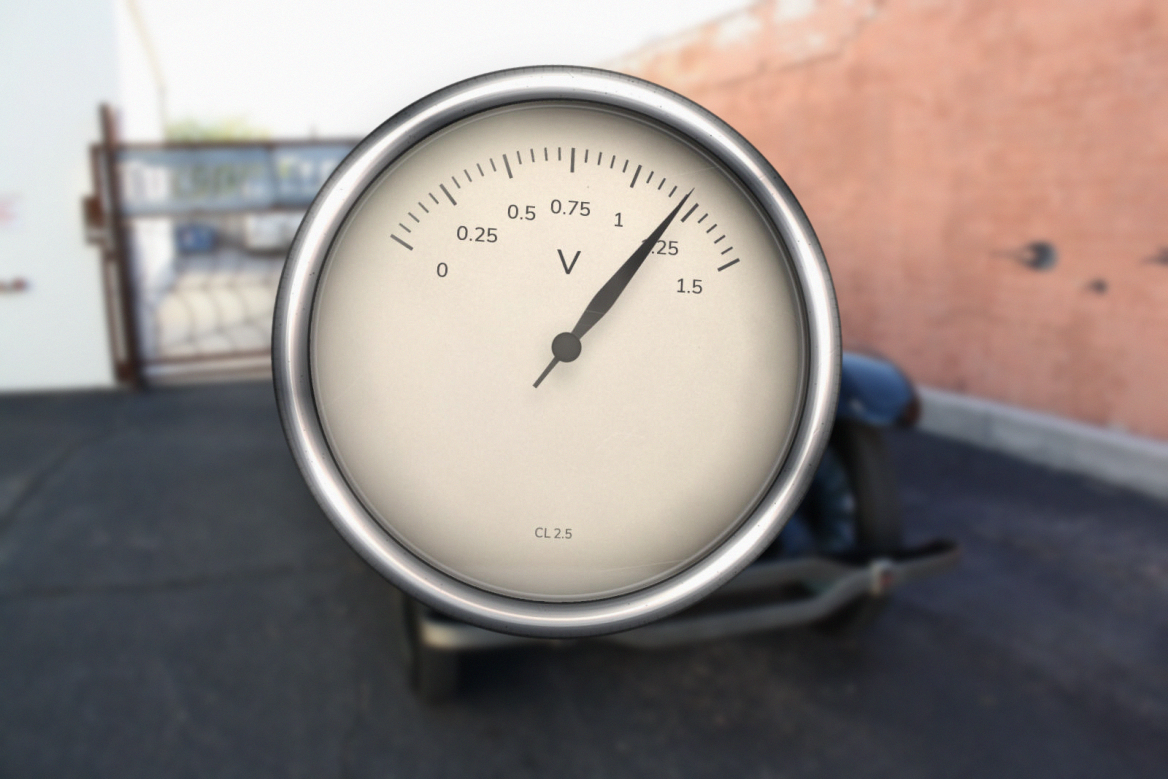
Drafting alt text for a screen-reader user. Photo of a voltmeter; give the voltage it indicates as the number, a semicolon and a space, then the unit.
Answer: 1.2; V
